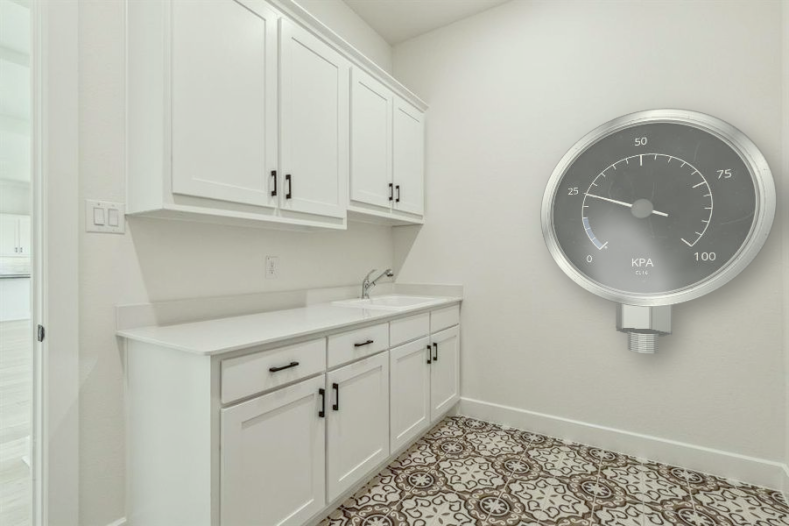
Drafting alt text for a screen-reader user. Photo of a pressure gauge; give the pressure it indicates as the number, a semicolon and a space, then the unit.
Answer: 25; kPa
